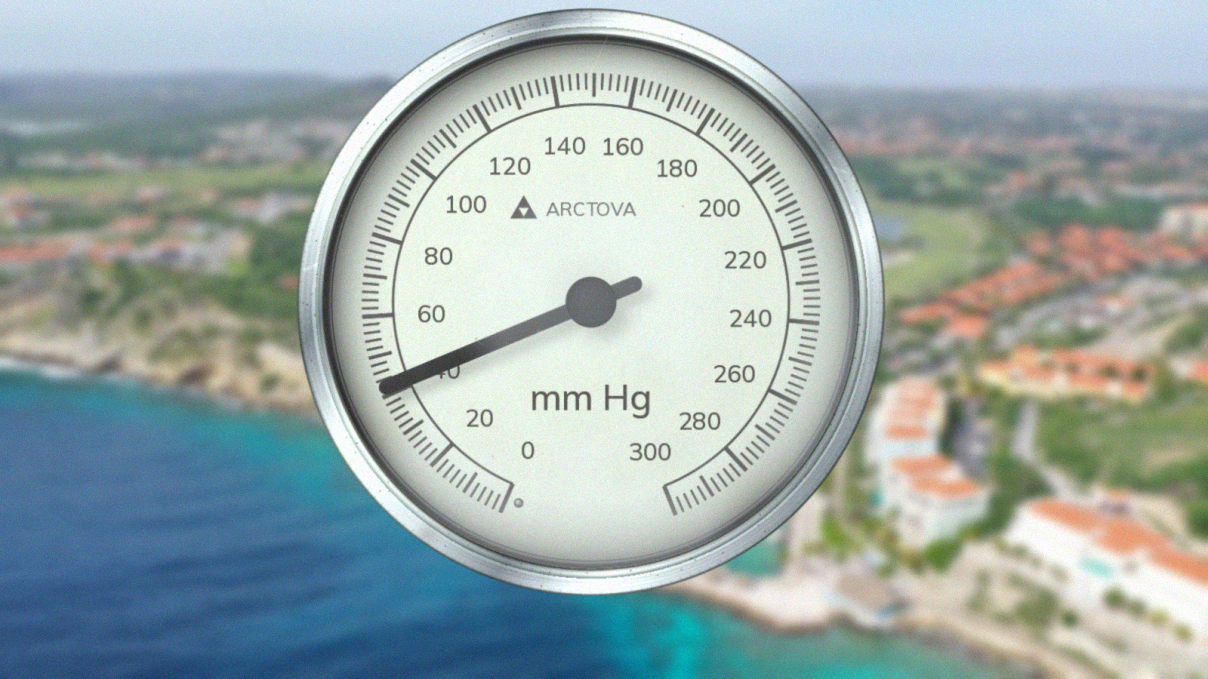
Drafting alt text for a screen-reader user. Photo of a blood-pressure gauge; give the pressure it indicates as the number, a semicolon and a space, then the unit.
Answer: 42; mmHg
